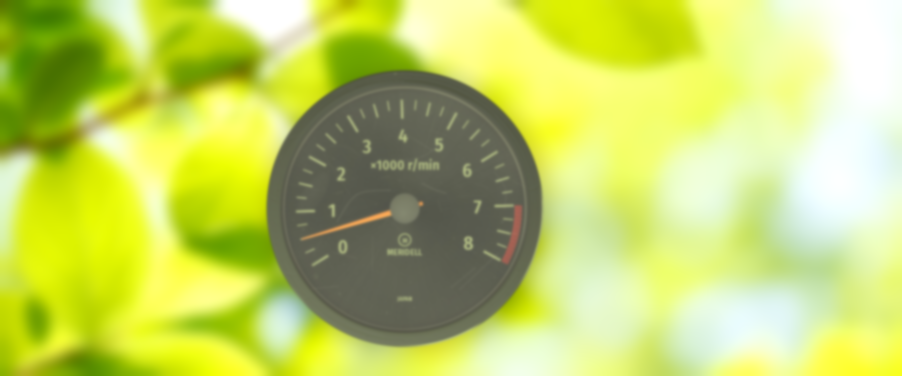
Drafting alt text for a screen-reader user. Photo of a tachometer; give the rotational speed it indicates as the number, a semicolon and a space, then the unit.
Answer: 500; rpm
